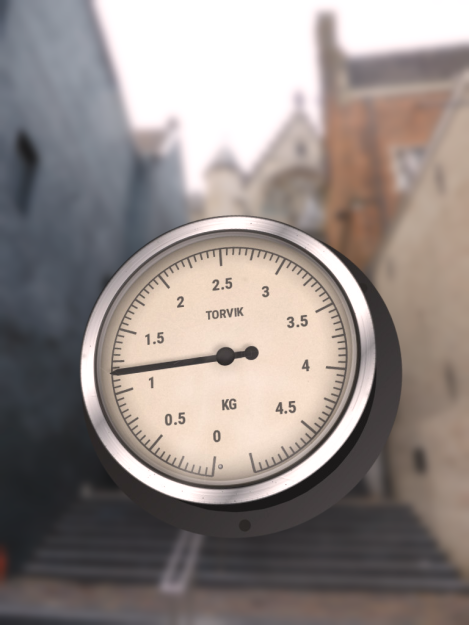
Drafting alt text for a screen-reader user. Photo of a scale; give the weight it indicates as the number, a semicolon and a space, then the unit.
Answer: 1.15; kg
